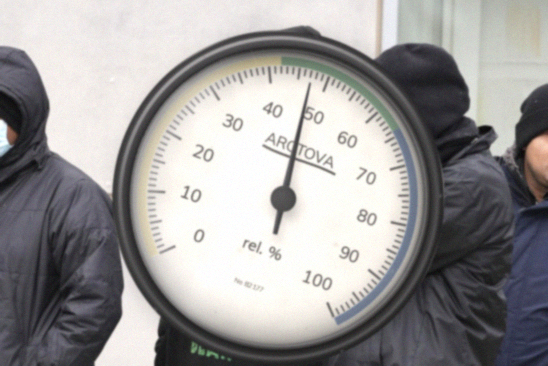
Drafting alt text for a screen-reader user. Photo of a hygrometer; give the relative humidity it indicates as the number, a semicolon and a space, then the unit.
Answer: 47; %
